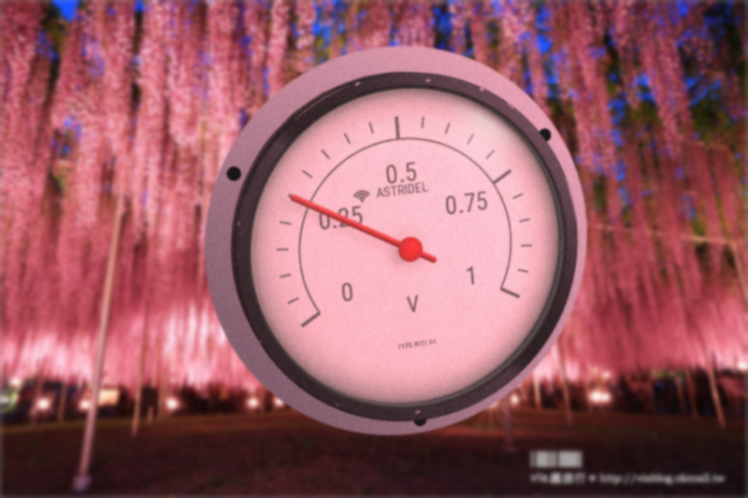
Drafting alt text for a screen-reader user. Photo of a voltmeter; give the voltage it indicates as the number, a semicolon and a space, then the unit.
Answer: 0.25; V
